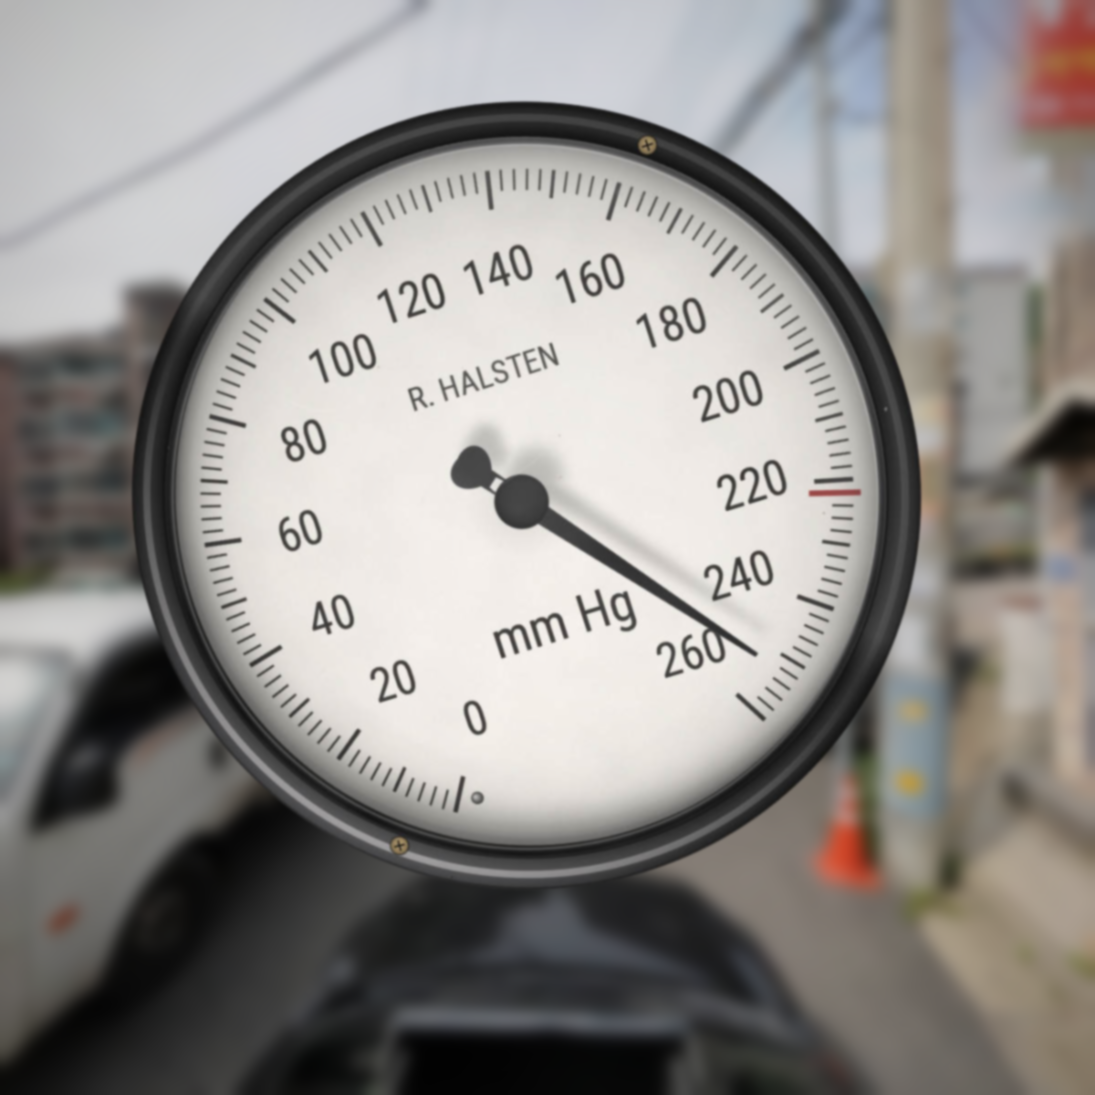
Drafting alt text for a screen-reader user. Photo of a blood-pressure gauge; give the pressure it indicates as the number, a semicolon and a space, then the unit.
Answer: 252; mmHg
